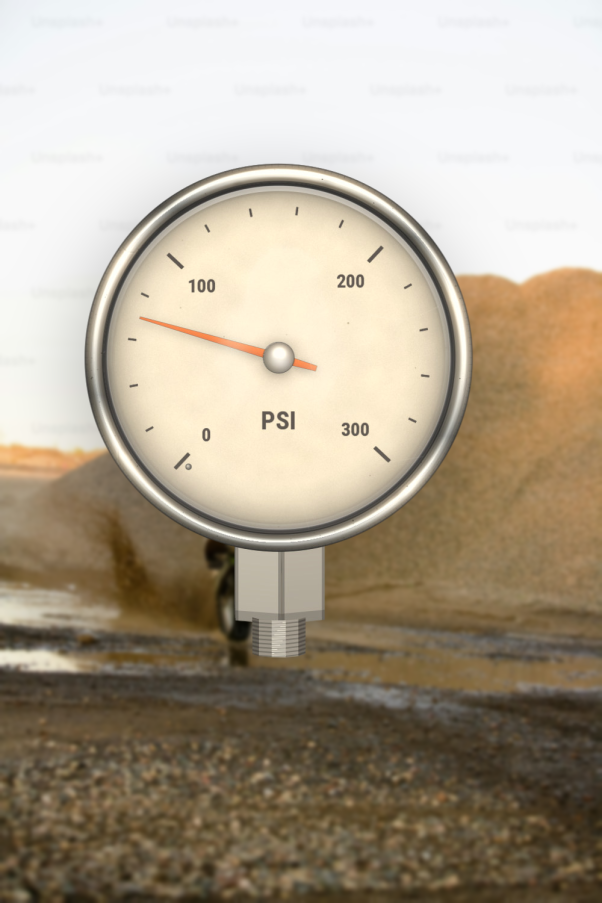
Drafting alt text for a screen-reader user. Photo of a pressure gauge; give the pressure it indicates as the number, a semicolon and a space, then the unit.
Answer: 70; psi
